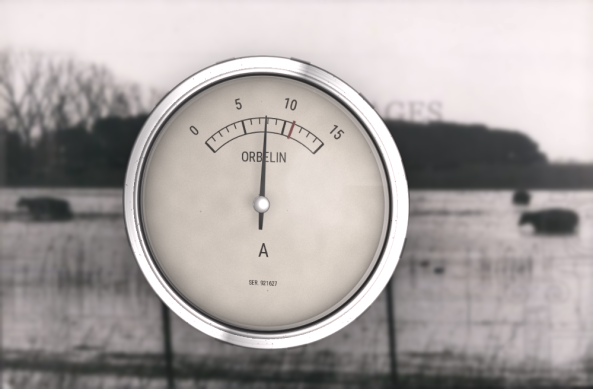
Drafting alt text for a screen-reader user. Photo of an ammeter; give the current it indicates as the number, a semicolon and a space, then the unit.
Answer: 8; A
